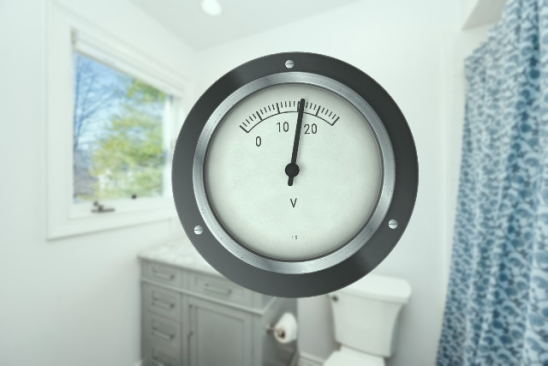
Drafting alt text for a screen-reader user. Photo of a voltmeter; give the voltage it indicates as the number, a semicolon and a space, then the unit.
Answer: 16; V
